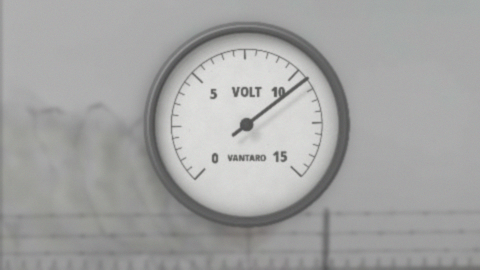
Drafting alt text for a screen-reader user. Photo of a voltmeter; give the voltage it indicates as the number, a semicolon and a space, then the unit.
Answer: 10.5; V
